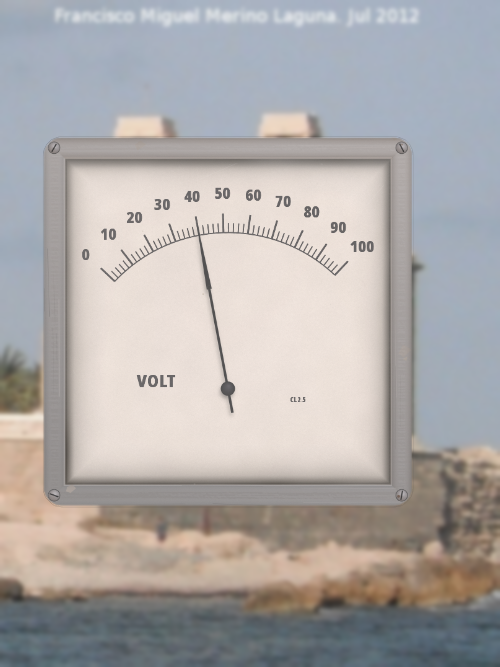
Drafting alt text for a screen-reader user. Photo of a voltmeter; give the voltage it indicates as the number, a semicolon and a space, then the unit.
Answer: 40; V
